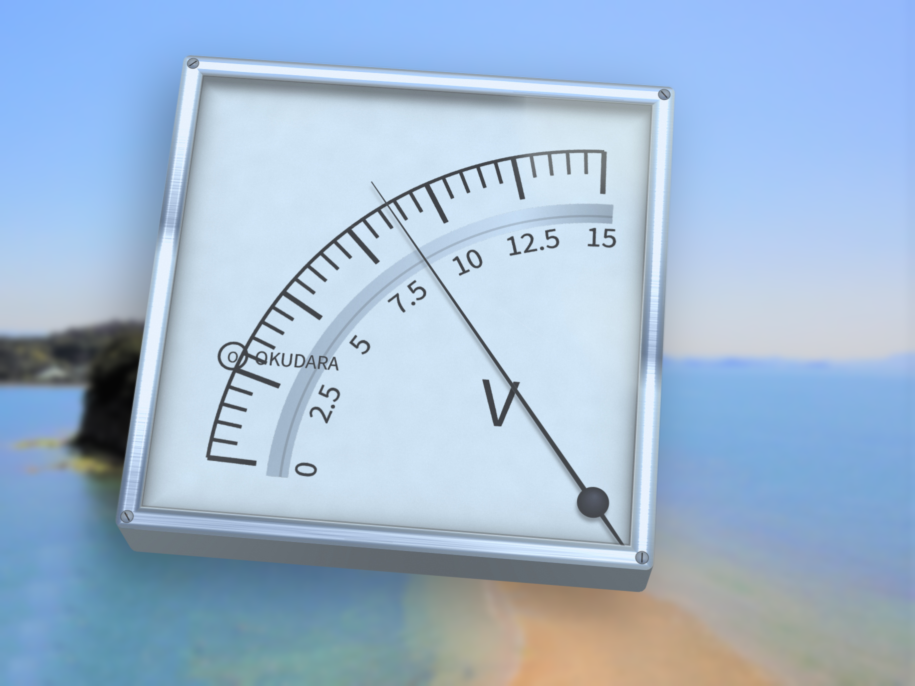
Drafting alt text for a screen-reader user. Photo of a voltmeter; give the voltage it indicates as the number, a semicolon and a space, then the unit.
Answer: 8.75; V
